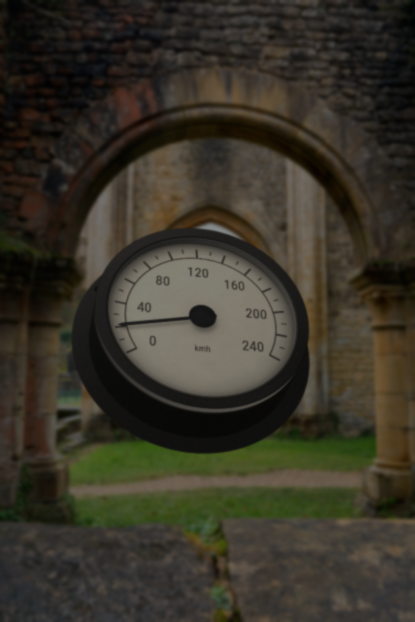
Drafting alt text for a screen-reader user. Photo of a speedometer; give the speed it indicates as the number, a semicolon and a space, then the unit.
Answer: 20; km/h
